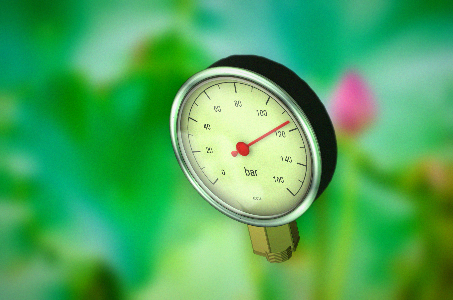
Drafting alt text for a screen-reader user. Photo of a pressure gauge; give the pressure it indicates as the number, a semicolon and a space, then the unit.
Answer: 115; bar
